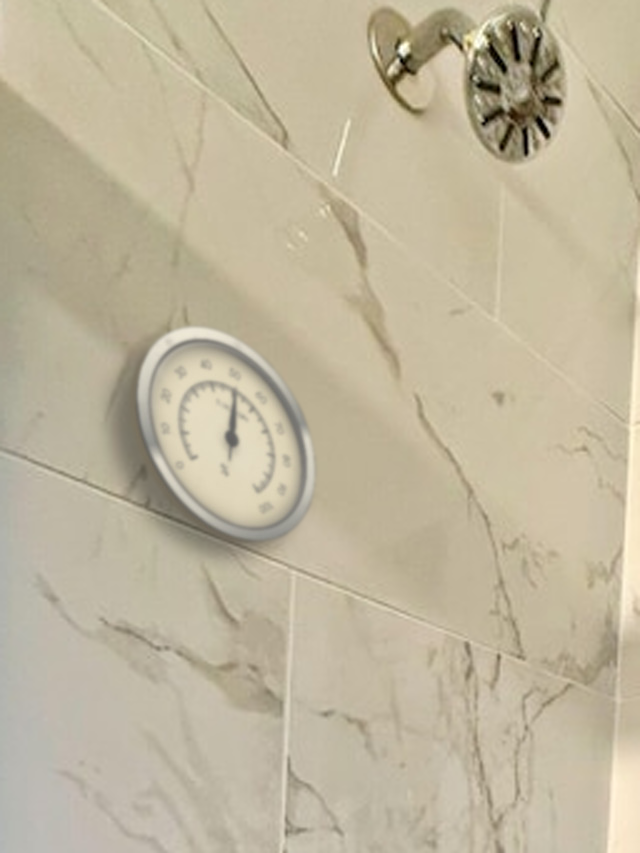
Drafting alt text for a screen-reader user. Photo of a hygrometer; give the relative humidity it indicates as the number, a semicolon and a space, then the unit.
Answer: 50; %
